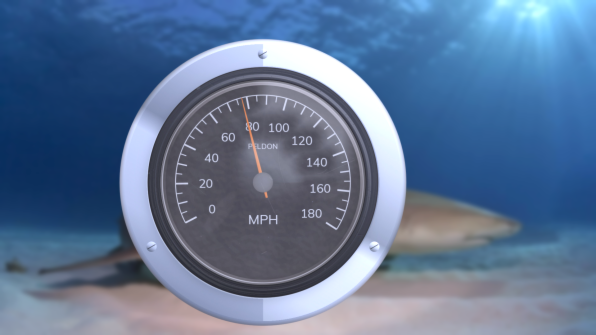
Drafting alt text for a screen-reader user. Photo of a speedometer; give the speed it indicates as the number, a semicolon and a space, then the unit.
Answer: 77.5; mph
